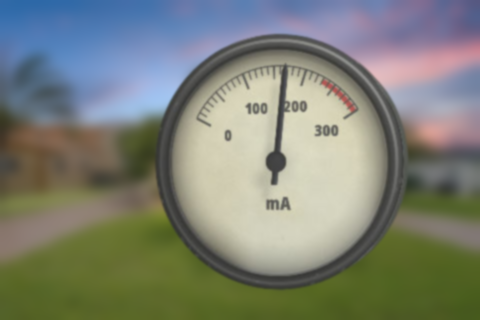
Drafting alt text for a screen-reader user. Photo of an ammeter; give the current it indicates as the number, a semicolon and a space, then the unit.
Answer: 170; mA
